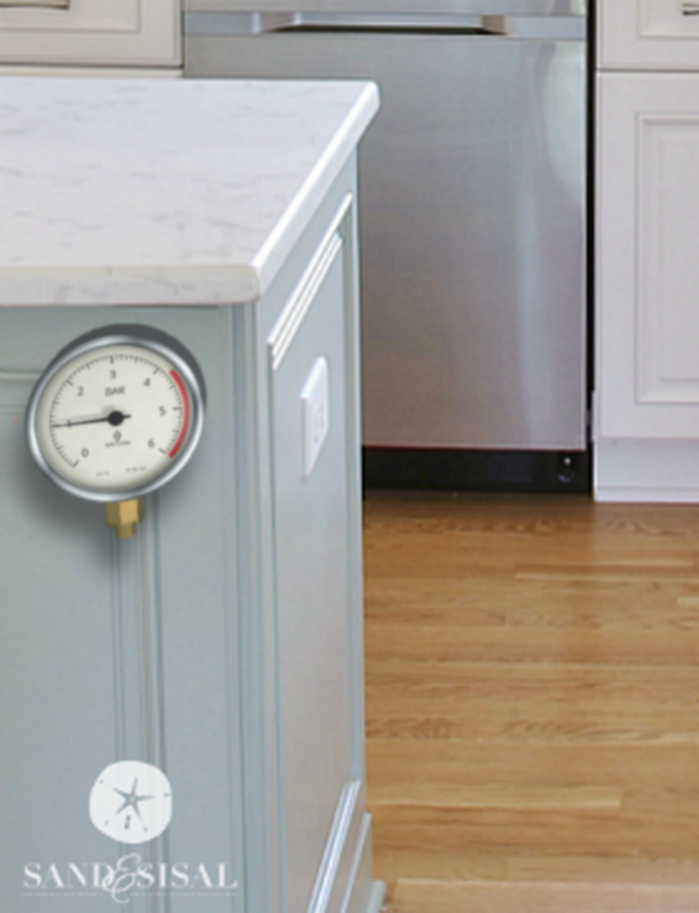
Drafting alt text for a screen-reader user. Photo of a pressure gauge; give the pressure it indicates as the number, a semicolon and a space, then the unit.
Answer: 1; bar
